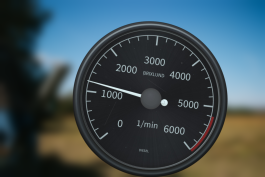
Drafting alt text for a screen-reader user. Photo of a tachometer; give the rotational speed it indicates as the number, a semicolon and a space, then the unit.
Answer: 1200; rpm
